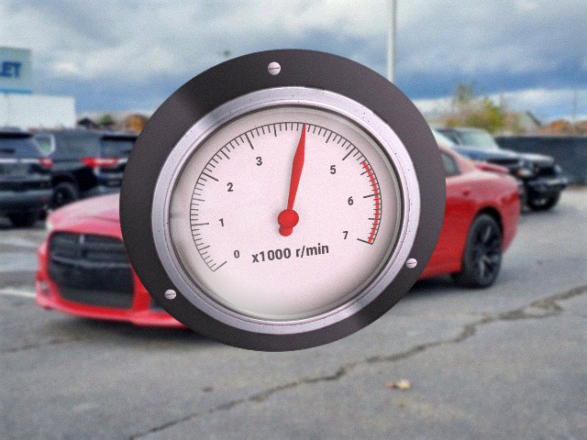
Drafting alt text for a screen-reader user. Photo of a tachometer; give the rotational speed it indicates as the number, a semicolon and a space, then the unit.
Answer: 4000; rpm
